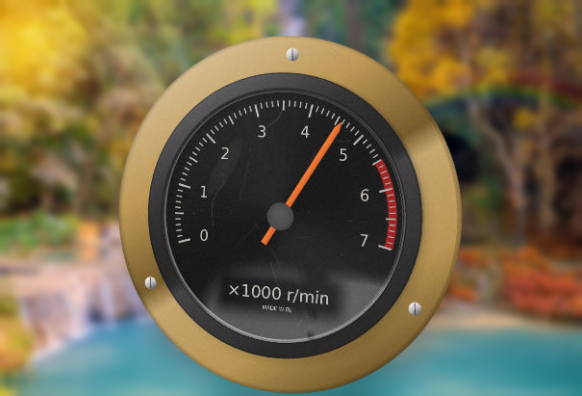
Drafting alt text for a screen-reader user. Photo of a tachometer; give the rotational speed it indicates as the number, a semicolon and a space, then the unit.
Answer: 4600; rpm
